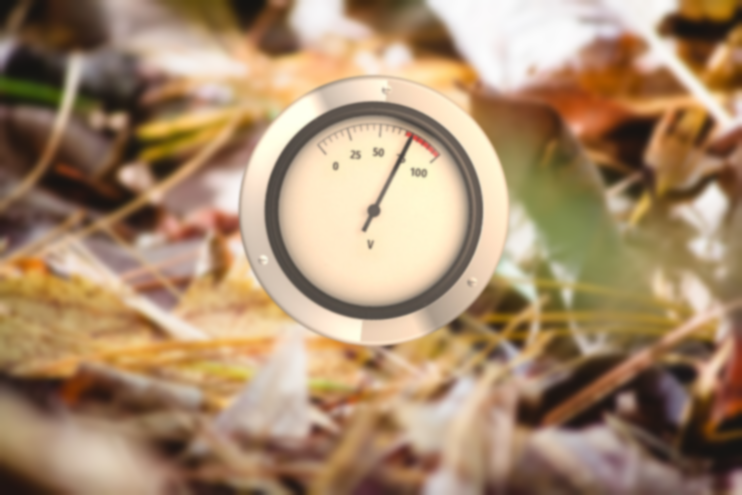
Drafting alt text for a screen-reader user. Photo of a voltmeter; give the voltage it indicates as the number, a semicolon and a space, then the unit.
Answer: 75; V
